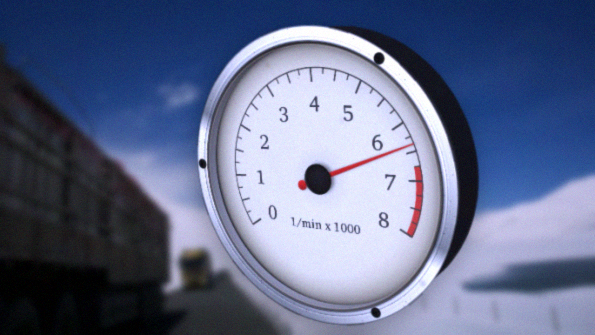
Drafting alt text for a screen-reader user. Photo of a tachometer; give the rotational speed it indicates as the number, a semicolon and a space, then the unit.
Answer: 6375; rpm
